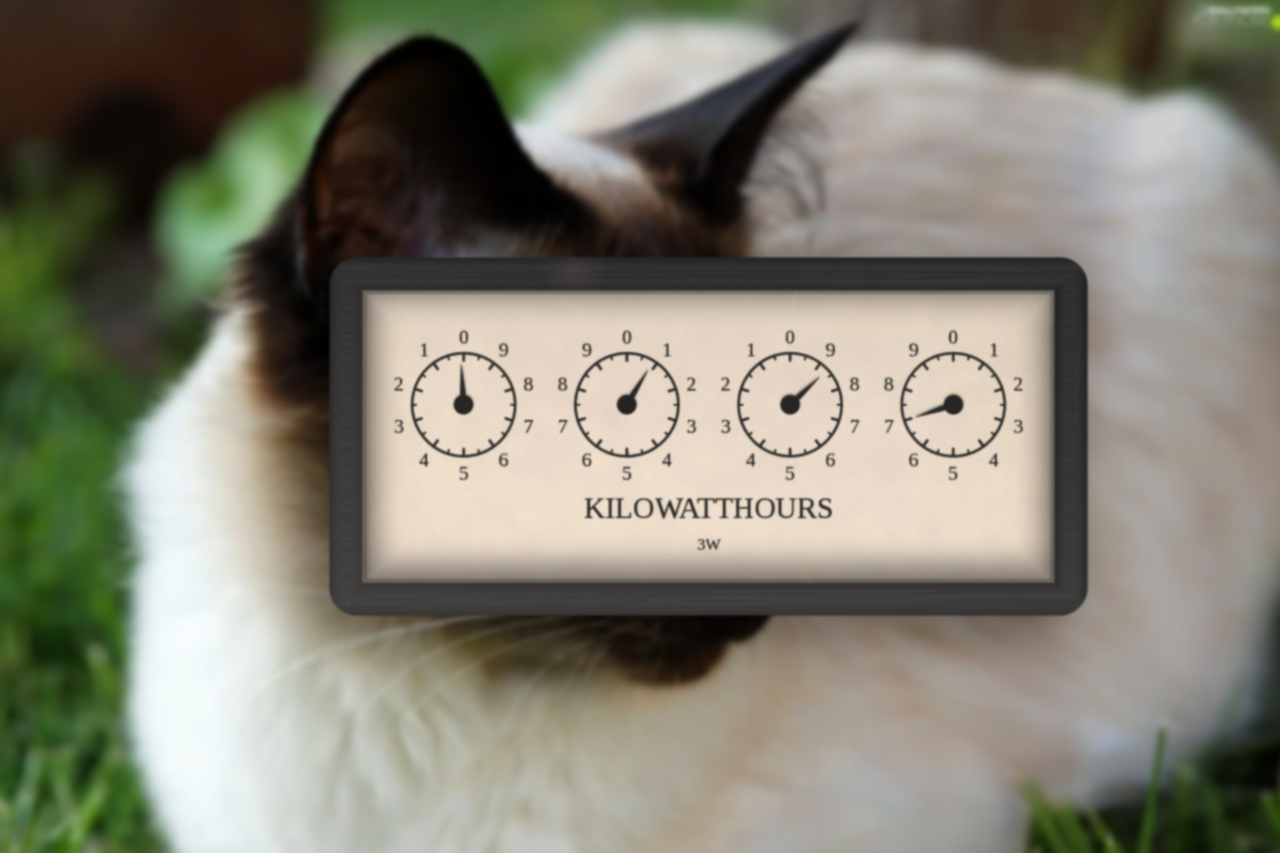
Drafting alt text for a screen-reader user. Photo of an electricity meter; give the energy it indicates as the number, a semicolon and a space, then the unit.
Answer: 87; kWh
